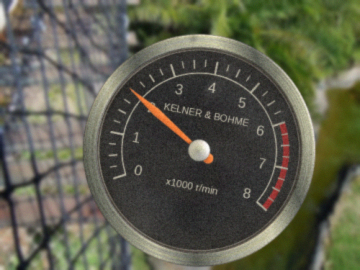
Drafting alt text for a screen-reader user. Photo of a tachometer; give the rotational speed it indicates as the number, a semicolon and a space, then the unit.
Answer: 2000; rpm
